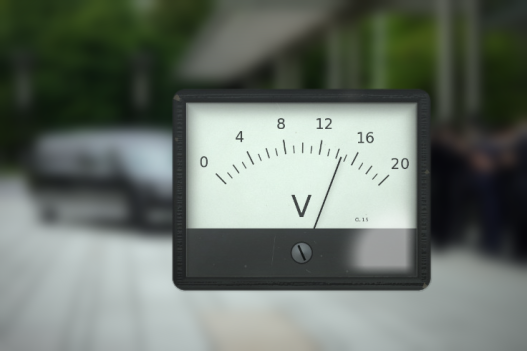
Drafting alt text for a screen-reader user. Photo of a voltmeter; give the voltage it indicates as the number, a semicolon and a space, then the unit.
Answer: 14.5; V
